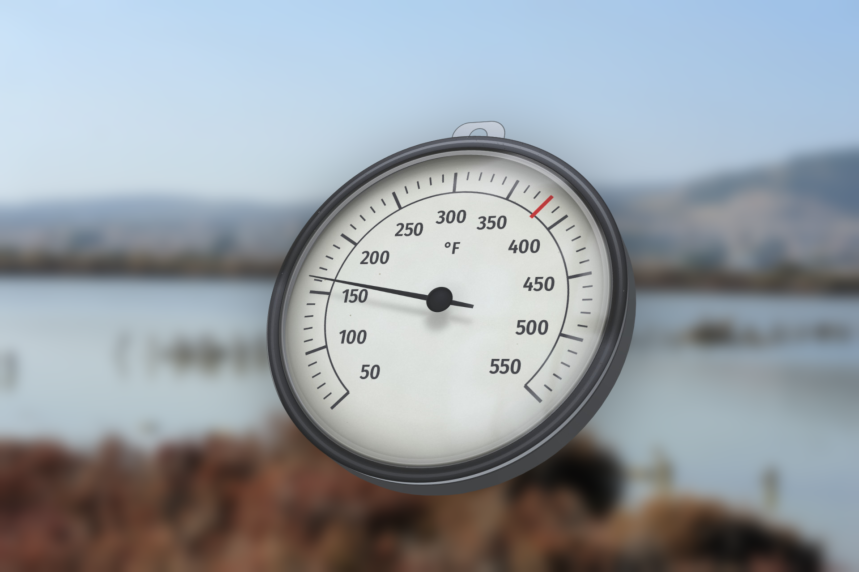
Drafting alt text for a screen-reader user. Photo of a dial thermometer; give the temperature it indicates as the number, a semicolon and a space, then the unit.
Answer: 160; °F
